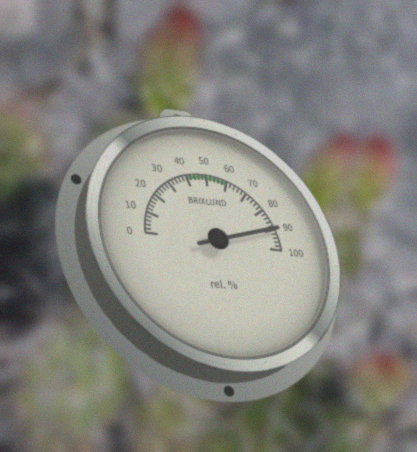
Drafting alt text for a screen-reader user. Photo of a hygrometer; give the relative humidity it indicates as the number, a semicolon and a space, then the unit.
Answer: 90; %
